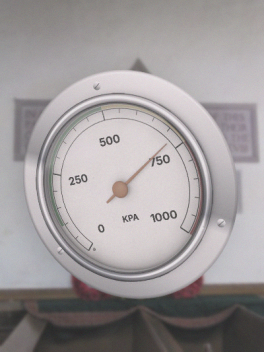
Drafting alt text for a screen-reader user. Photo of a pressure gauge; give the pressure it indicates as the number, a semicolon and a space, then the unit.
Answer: 725; kPa
